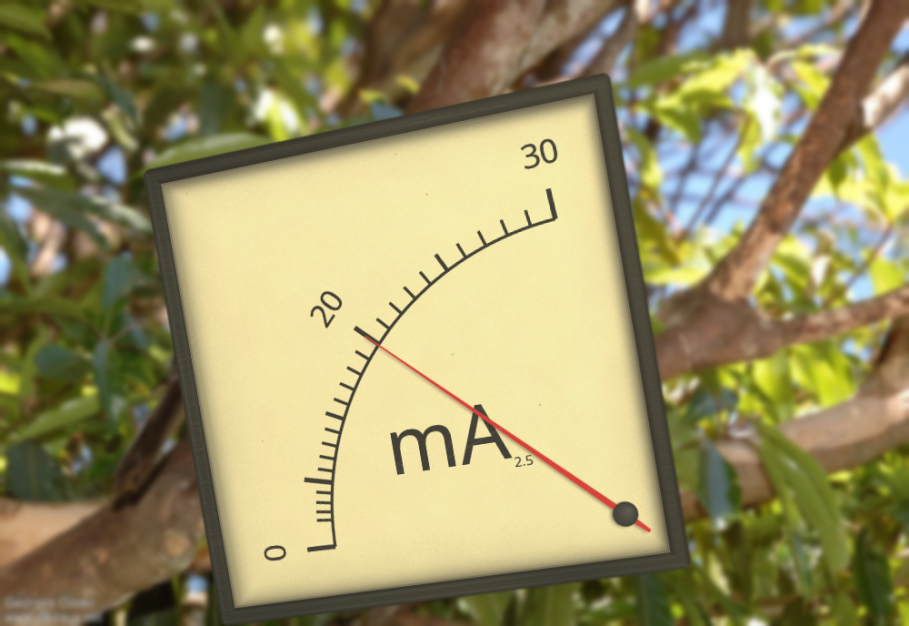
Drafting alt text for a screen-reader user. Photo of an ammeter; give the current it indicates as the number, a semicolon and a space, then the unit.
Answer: 20; mA
